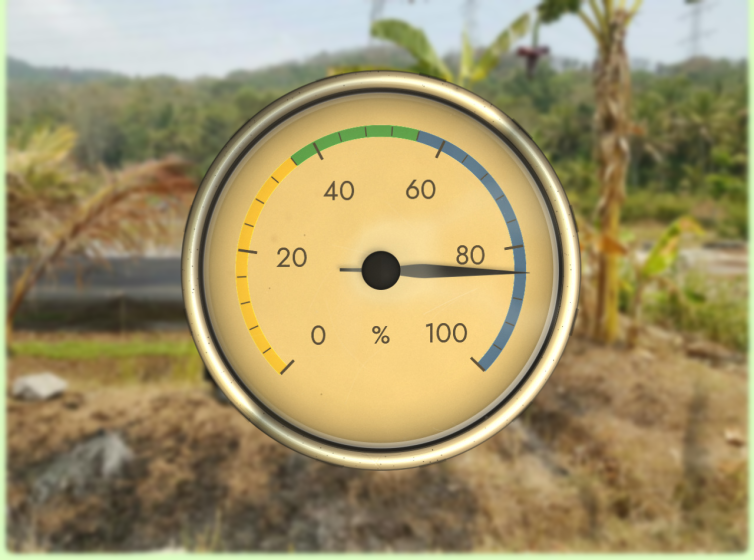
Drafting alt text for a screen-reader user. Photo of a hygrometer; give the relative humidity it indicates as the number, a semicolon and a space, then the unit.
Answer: 84; %
